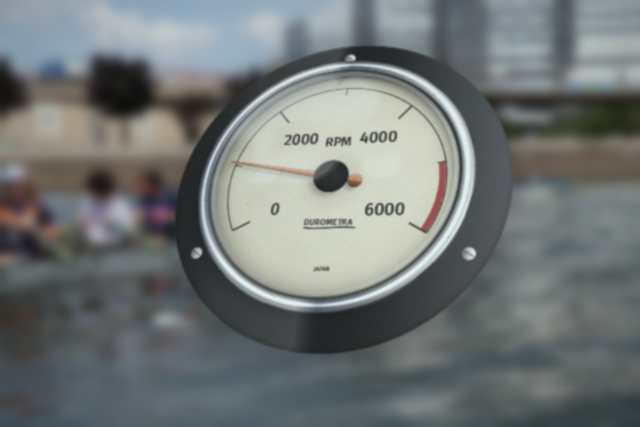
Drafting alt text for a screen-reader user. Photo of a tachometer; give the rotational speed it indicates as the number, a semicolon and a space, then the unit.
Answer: 1000; rpm
